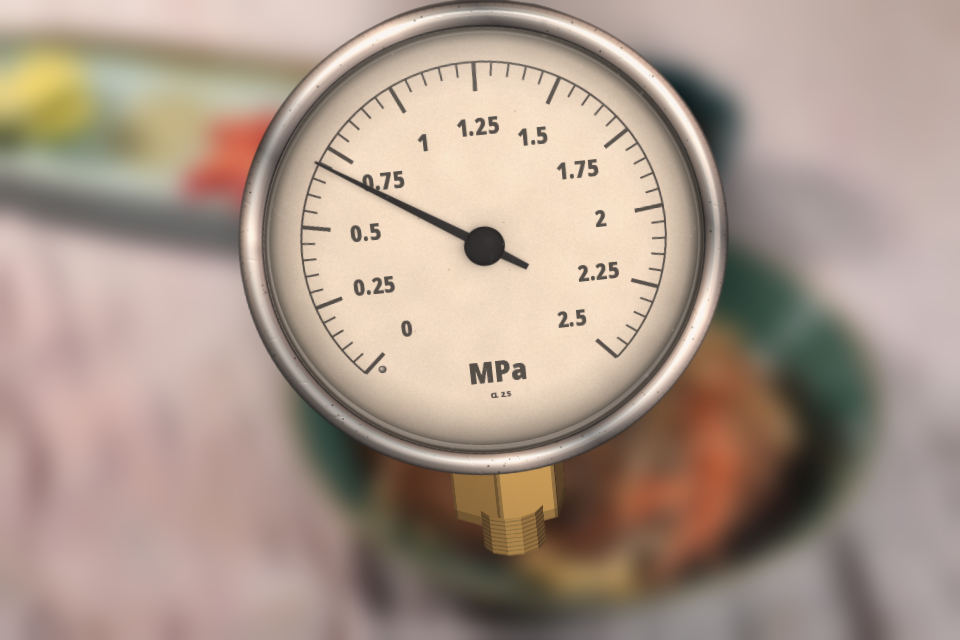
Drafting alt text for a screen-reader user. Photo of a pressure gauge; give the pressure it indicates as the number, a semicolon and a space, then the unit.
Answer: 0.7; MPa
